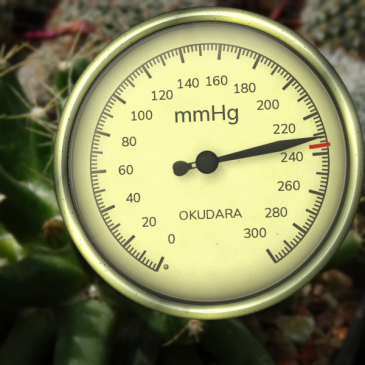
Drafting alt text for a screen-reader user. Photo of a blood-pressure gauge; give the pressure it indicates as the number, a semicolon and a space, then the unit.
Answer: 232; mmHg
